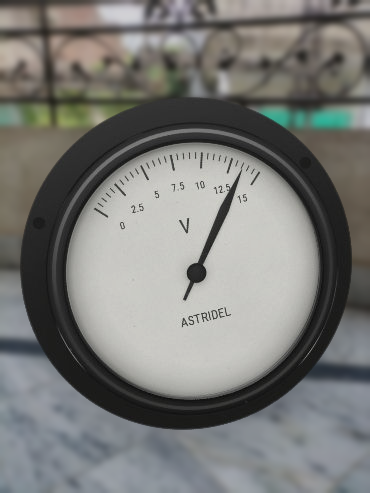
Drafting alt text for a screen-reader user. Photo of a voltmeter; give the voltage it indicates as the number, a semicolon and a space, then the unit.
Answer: 13.5; V
